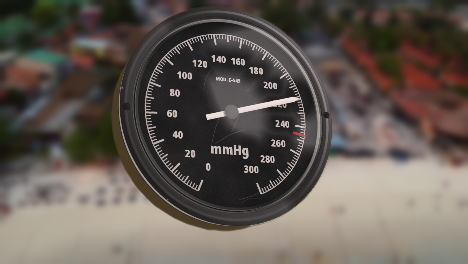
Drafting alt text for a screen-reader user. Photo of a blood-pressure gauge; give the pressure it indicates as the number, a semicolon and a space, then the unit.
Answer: 220; mmHg
